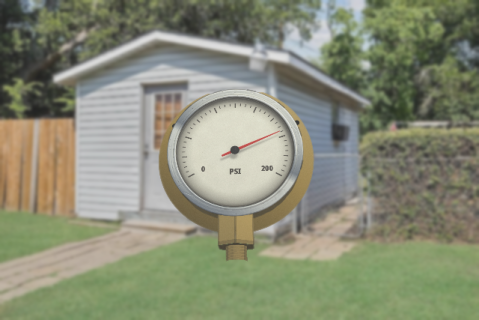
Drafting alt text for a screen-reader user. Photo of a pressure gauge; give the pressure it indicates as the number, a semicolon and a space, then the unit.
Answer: 155; psi
